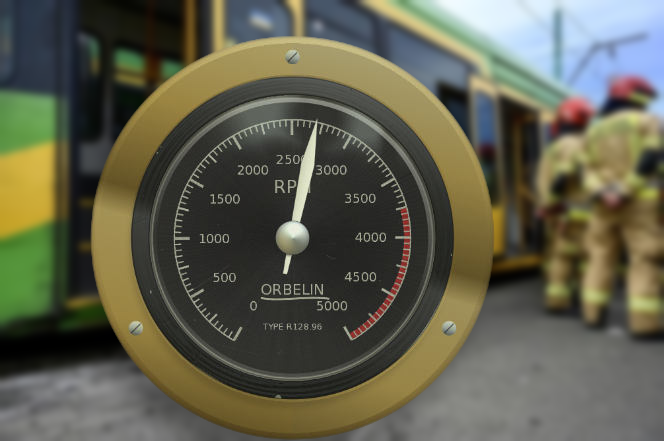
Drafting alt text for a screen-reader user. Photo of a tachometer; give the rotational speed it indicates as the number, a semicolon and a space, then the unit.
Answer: 2700; rpm
